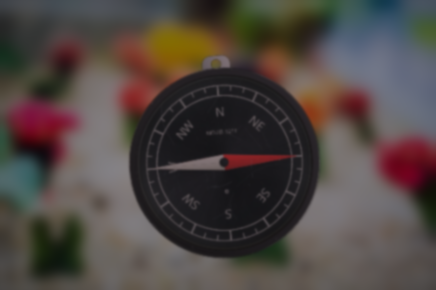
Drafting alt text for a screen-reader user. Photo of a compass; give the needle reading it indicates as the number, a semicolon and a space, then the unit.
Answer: 90; °
